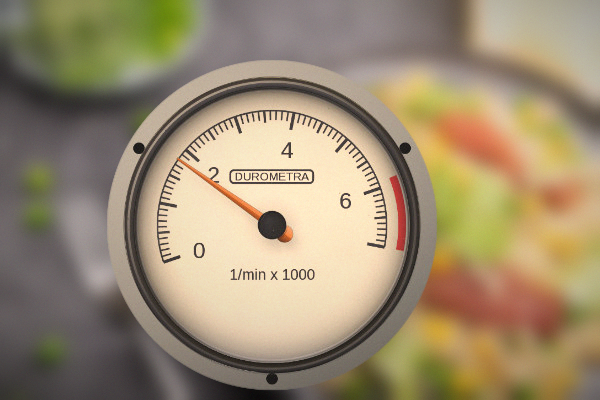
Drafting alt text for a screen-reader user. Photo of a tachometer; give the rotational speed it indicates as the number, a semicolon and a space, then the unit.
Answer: 1800; rpm
